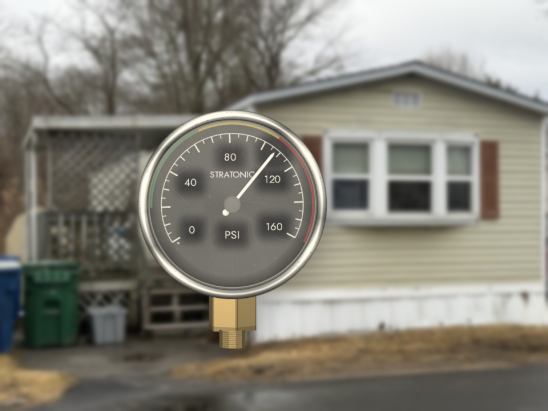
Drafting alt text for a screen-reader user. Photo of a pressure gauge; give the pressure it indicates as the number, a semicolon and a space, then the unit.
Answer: 107.5; psi
